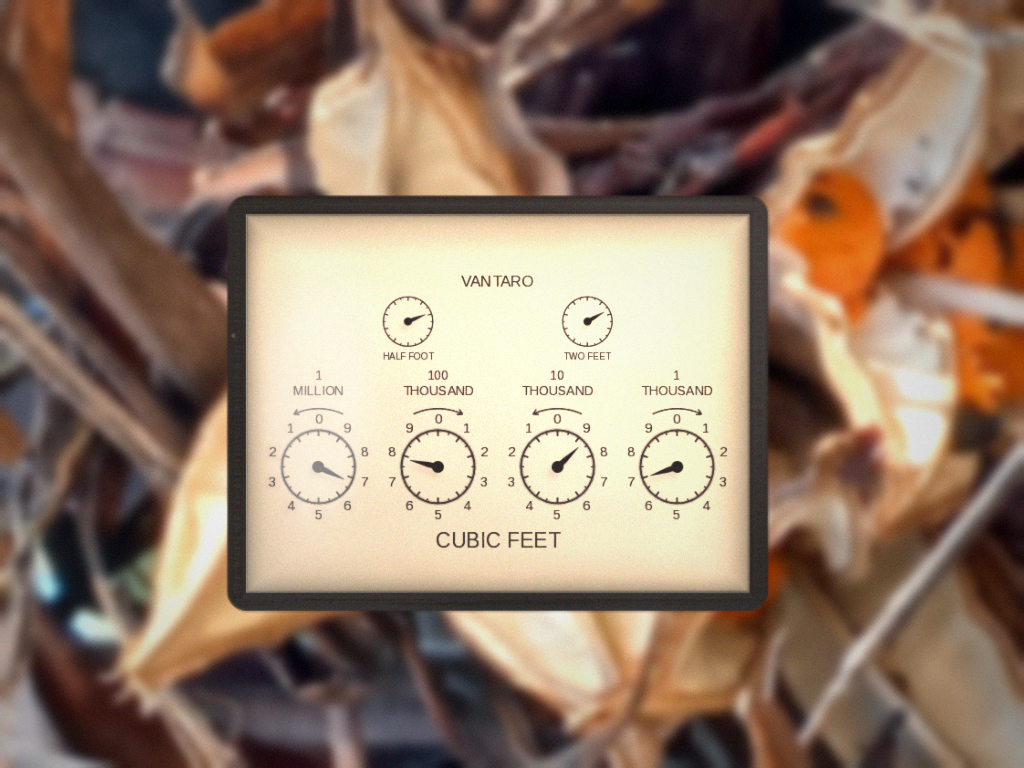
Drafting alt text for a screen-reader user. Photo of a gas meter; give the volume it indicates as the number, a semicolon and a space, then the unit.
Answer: 678700; ft³
